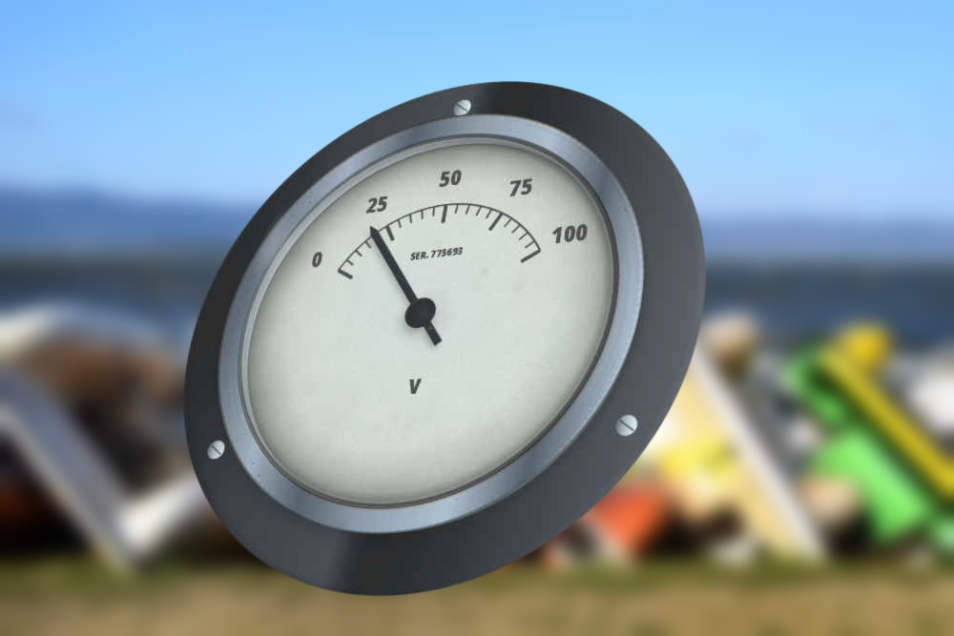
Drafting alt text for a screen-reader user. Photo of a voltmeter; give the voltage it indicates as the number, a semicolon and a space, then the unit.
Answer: 20; V
